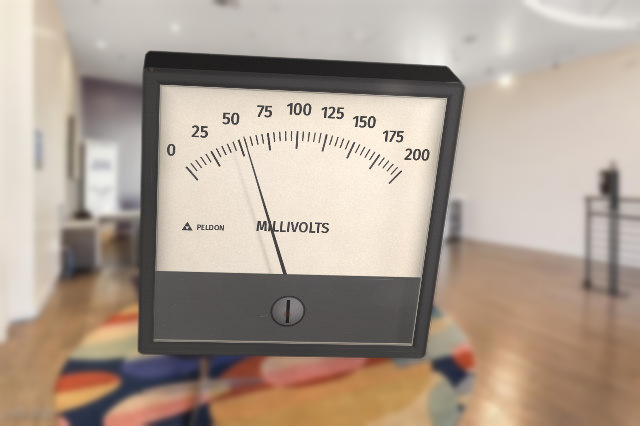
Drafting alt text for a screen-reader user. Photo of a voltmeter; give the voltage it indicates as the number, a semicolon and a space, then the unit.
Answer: 55; mV
